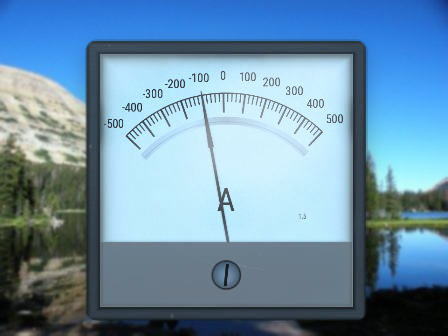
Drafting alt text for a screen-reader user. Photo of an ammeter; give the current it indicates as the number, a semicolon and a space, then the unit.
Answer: -100; A
